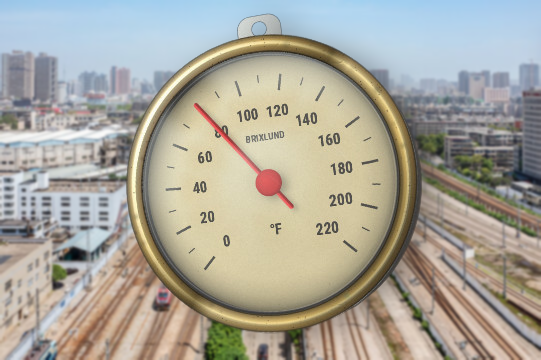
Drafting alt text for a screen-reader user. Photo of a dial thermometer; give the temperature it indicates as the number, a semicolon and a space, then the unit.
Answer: 80; °F
